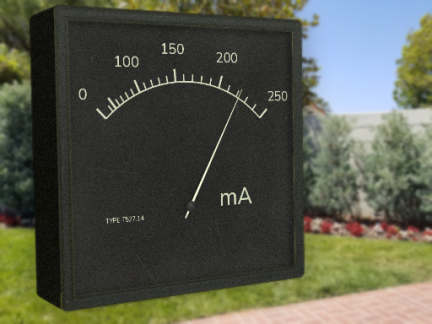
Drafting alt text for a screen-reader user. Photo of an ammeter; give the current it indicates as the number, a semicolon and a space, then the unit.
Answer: 220; mA
